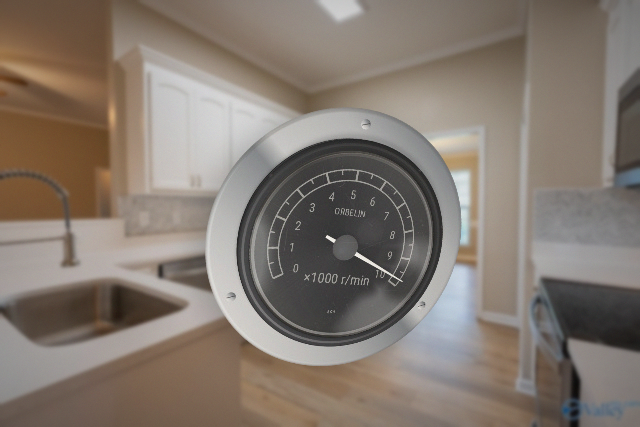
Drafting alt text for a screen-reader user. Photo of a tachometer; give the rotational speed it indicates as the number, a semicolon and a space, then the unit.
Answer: 9750; rpm
